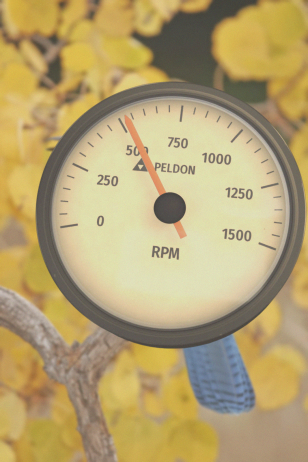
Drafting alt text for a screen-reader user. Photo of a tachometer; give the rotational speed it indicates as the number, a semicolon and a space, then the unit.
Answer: 525; rpm
